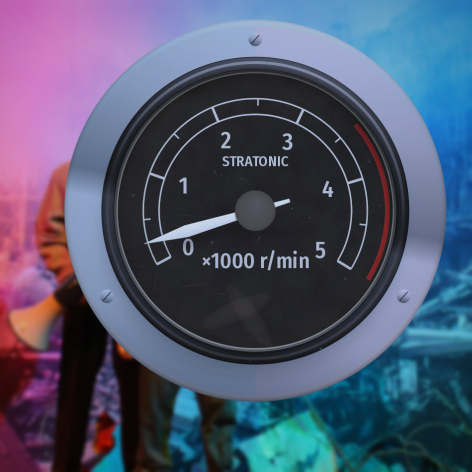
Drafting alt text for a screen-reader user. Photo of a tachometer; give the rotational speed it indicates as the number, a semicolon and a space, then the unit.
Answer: 250; rpm
